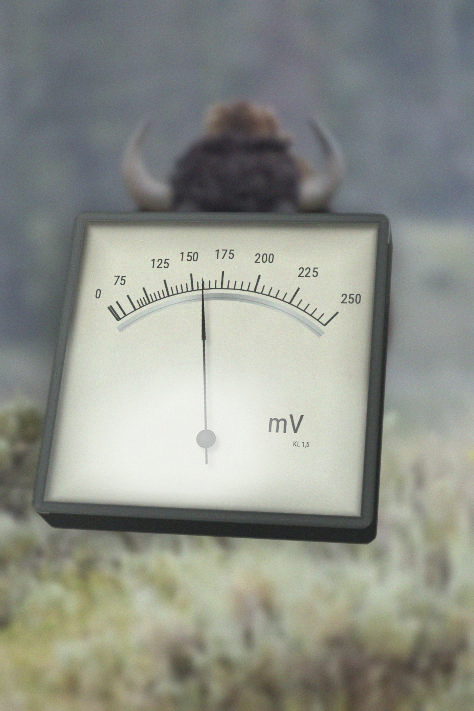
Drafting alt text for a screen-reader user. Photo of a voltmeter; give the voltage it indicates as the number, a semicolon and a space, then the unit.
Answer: 160; mV
